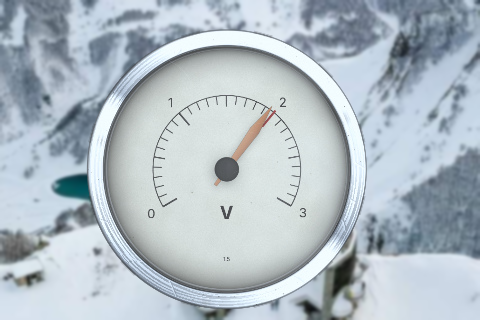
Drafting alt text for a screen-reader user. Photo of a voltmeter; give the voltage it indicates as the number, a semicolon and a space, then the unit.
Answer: 1.95; V
